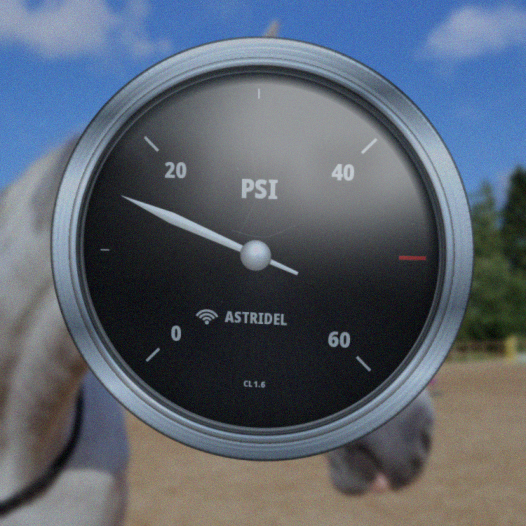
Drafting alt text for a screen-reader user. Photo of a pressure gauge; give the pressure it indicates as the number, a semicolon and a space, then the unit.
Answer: 15; psi
